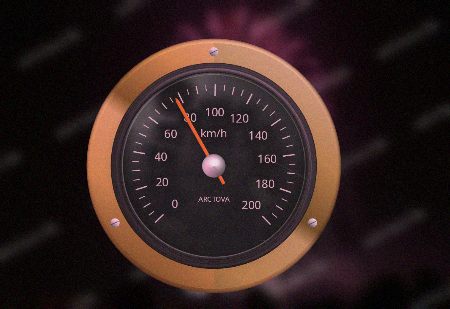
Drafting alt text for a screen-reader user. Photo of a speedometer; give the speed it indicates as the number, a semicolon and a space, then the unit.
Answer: 77.5; km/h
